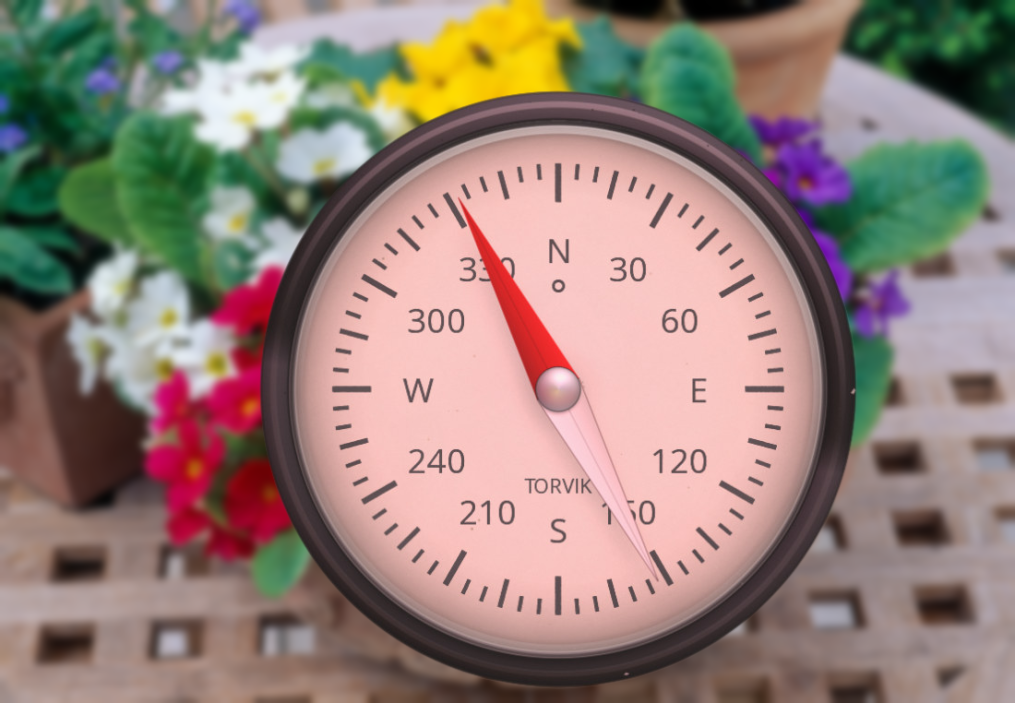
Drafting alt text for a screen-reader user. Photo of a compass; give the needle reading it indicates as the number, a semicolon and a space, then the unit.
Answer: 332.5; °
